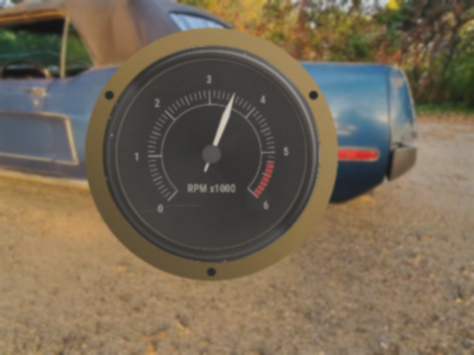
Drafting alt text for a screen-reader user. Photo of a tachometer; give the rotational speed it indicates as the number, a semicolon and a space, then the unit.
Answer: 3500; rpm
